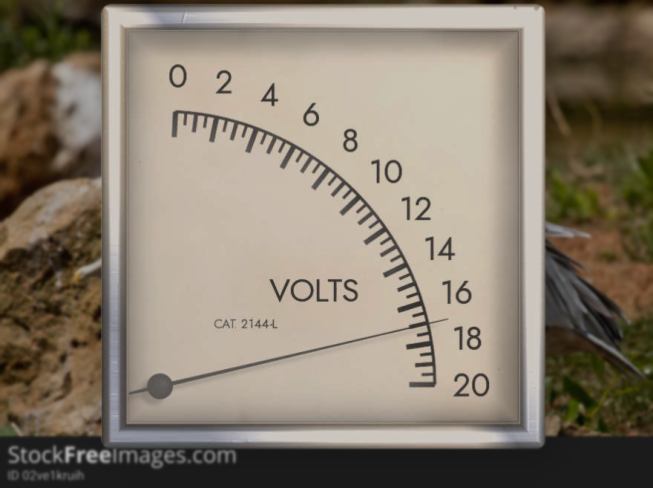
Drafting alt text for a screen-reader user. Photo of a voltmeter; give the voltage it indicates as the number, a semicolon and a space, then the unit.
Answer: 17; V
